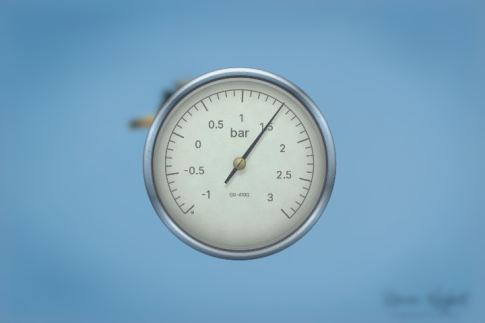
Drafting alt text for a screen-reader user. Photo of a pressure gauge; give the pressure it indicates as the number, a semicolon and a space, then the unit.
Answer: 1.5; bar
